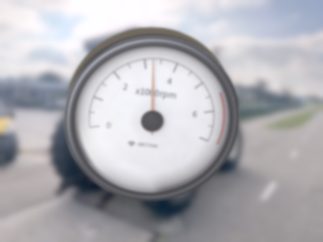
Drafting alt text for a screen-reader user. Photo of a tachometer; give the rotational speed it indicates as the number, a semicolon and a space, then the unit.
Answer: 3250; rpm
